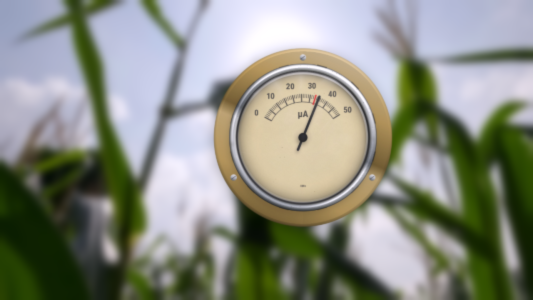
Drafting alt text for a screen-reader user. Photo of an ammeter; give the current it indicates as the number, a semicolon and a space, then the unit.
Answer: 35; µA
